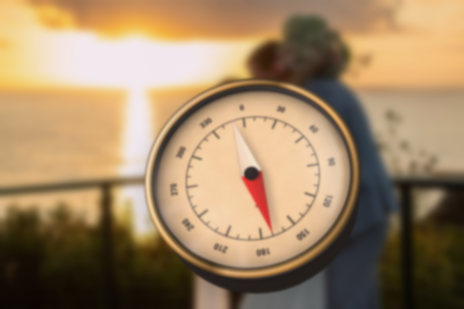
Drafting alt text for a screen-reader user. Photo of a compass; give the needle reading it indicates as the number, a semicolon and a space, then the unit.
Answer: 170; °
